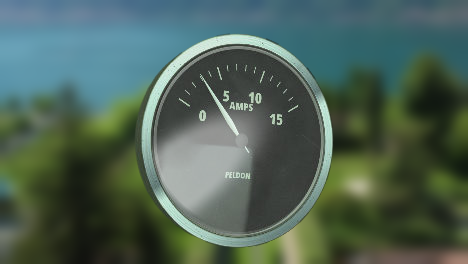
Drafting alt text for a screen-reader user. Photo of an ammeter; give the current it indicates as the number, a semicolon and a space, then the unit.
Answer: 3; A
